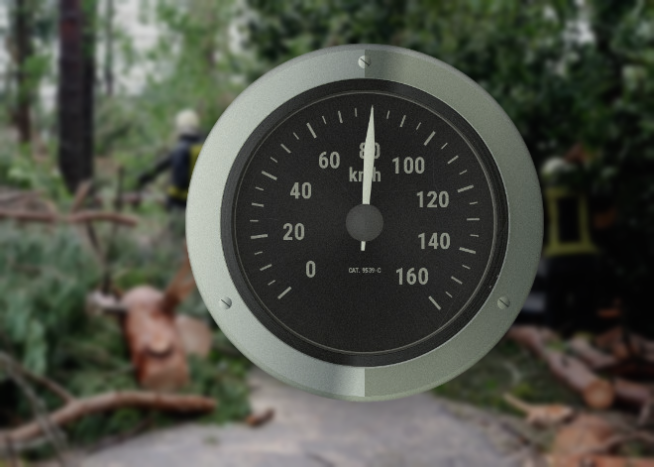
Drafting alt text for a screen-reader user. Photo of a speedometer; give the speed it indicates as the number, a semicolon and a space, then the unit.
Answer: 80; km/h
